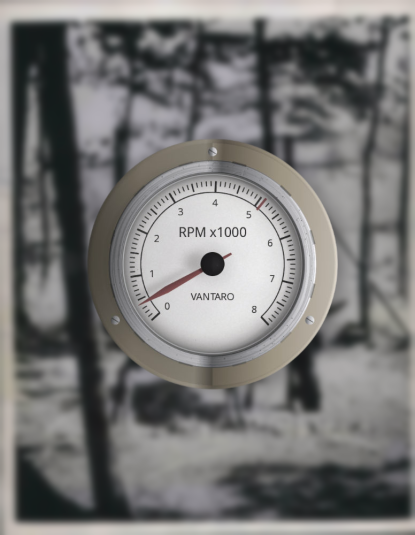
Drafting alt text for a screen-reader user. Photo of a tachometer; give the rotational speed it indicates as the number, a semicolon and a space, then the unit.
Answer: 400; rpm
